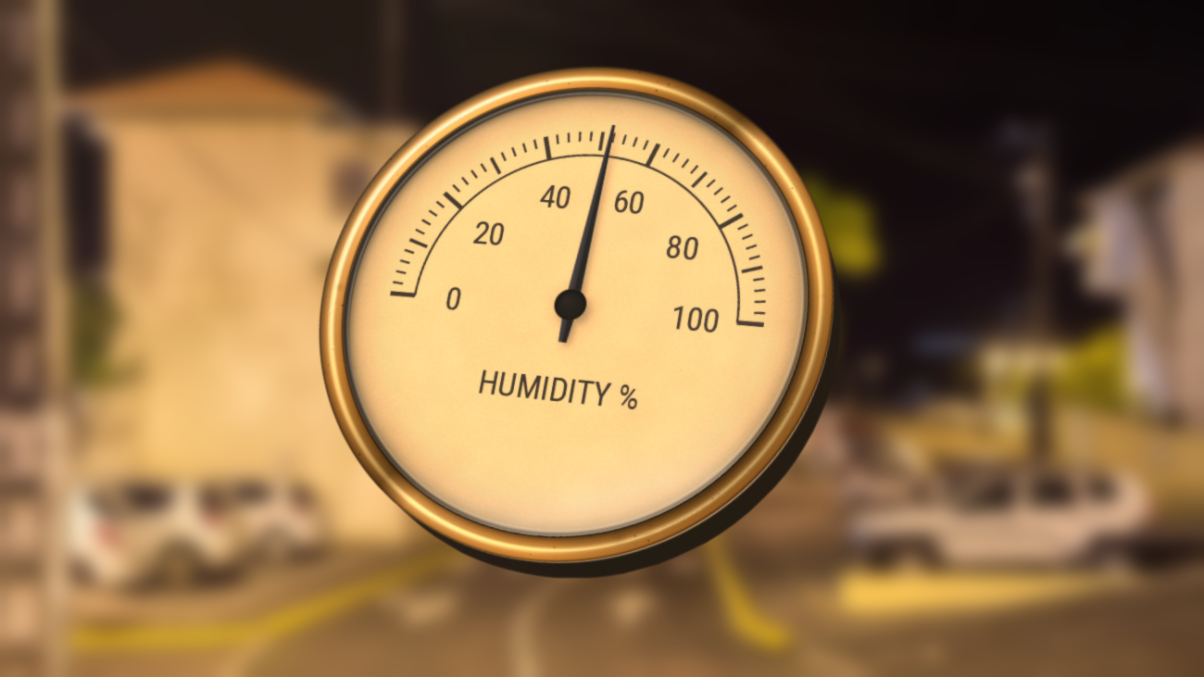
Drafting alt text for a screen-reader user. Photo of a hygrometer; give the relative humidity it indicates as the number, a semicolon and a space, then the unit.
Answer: 52; %
